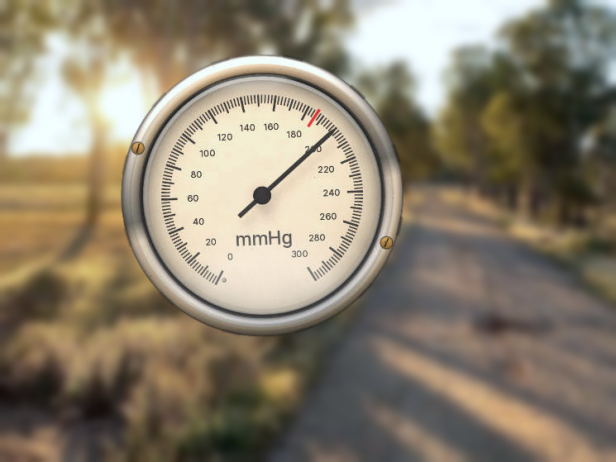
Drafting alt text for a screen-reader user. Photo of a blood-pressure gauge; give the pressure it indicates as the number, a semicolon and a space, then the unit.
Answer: 200; mmHg
